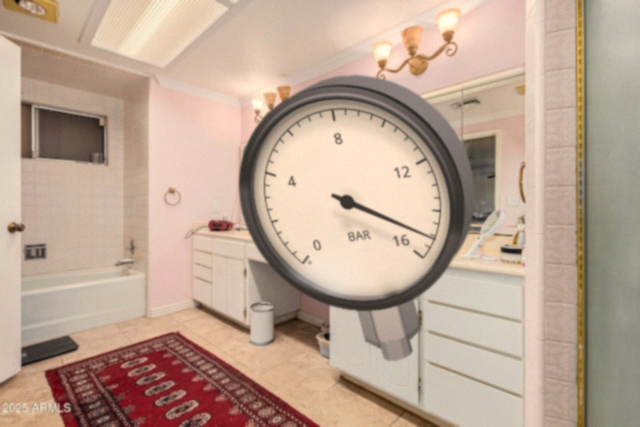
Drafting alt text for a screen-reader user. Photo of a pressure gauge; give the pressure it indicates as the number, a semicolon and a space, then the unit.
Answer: 15; bar
